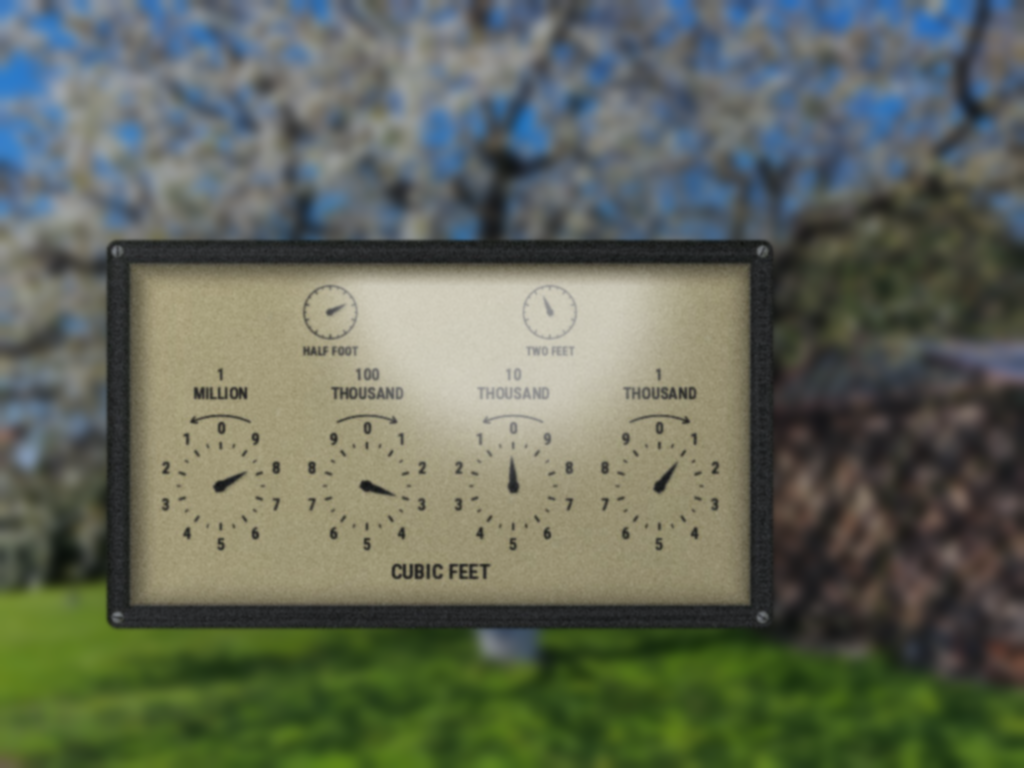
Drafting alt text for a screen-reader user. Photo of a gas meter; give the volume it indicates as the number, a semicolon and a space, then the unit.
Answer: 830100; ft³
